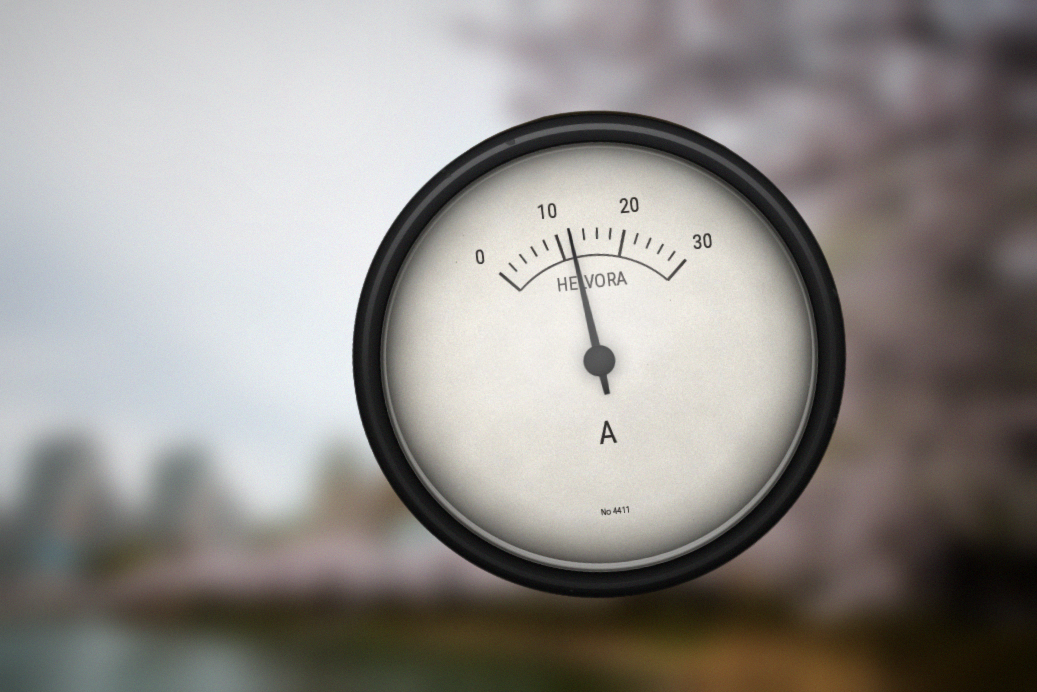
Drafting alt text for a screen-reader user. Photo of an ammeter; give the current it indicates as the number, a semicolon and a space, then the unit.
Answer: 12; A
